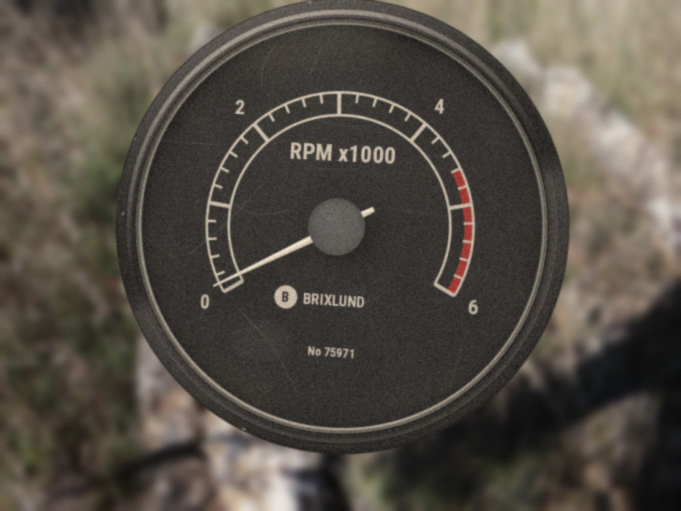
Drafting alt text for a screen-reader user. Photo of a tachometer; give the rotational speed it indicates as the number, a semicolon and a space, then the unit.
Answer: 100; rpm
